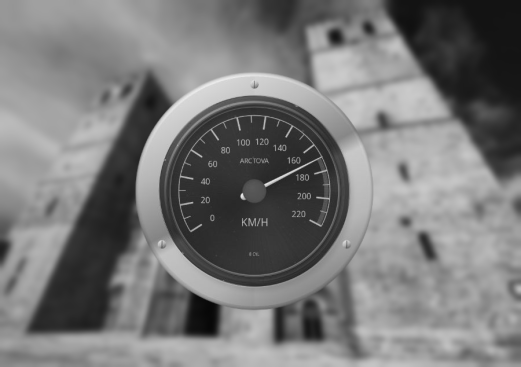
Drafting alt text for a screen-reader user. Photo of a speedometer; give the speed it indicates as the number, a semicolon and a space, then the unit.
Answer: 170; km/h
